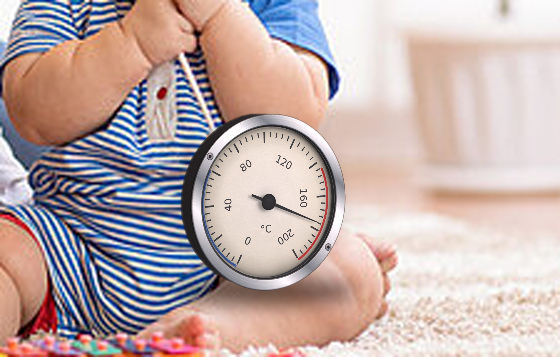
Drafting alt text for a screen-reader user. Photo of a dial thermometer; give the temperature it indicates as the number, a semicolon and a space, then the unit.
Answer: 176; °C
